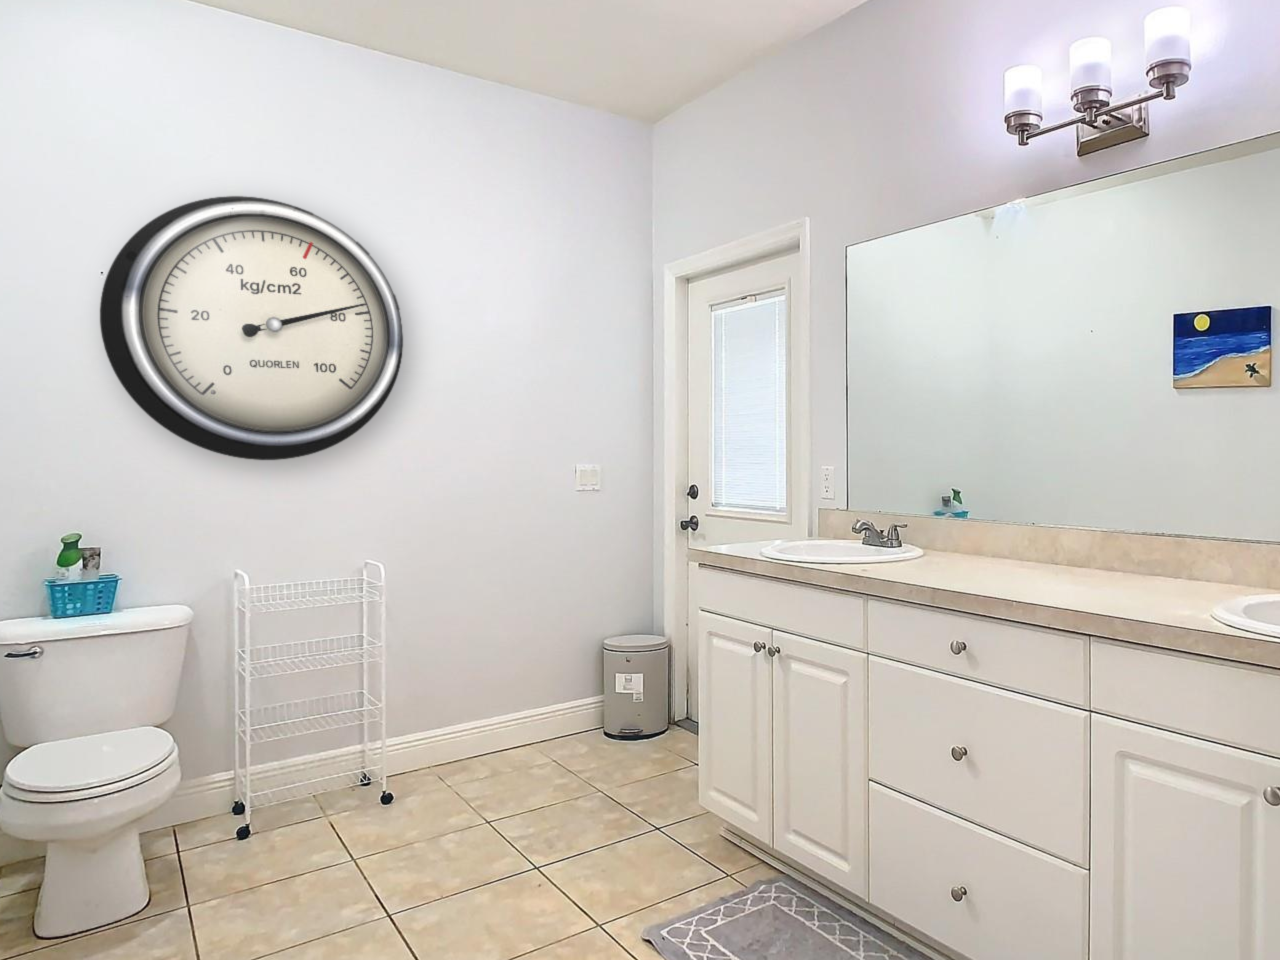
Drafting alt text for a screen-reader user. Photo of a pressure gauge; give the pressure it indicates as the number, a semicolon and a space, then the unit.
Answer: 78; kg/cm²
